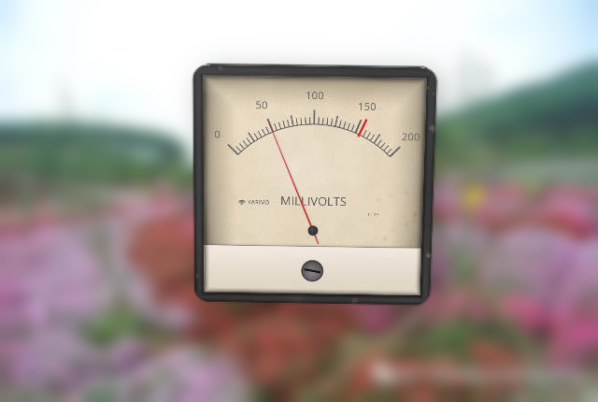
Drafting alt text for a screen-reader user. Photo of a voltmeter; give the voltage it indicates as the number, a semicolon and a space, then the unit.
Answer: 50; mV
